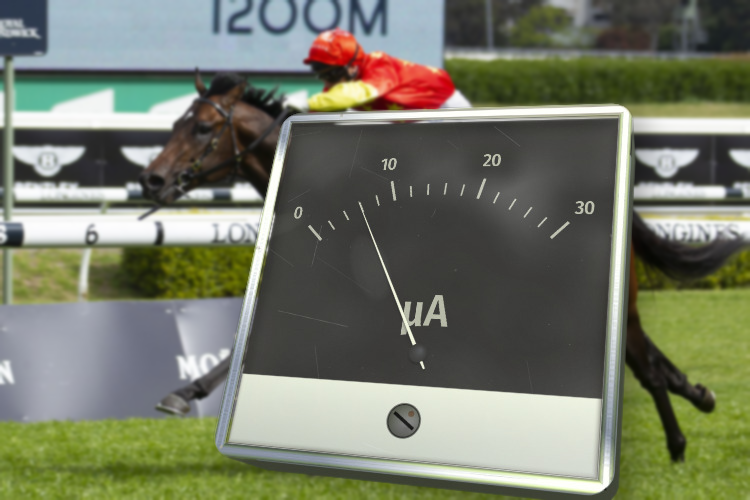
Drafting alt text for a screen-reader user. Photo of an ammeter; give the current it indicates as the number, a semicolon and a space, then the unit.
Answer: 6; µA
